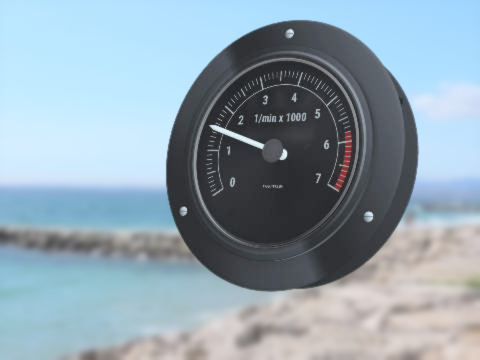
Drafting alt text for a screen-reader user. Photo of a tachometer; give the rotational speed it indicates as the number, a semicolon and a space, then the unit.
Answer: 1500; rpm
